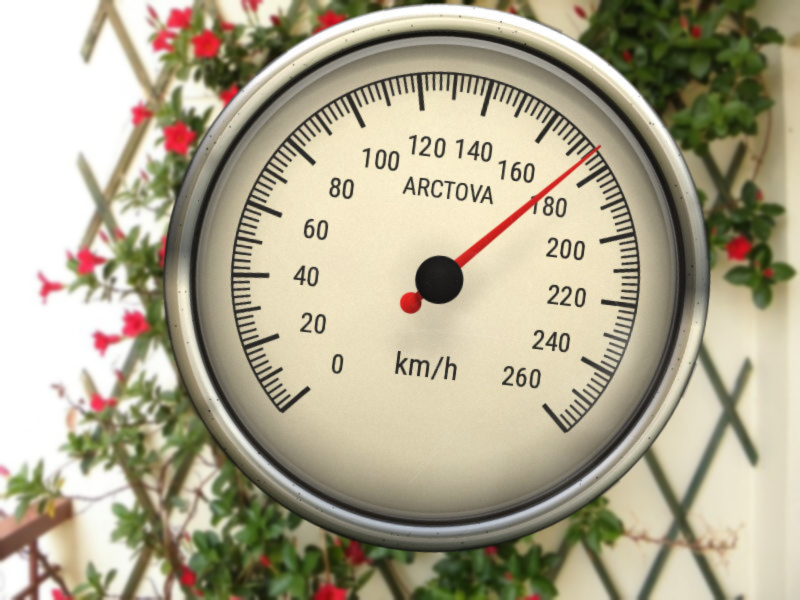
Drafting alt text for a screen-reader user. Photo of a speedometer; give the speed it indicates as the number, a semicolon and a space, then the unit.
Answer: 174; km/h
